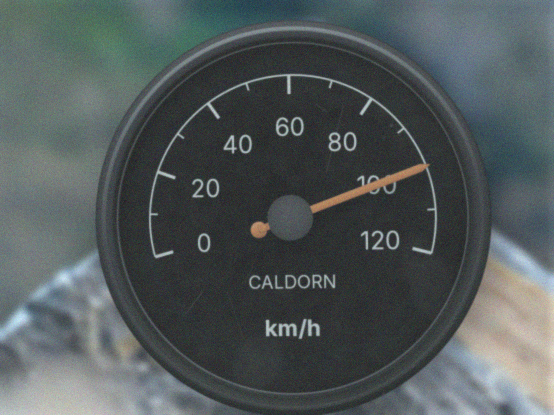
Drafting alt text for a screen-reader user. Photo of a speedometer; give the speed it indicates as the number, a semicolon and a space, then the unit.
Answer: 100; km/h
